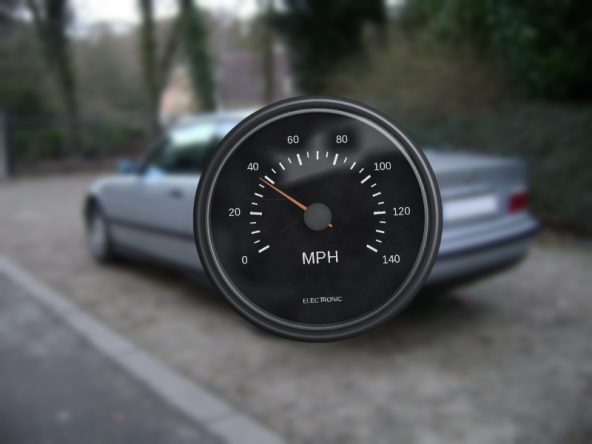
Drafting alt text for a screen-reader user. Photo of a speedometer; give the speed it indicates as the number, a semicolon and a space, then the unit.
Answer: 37.5; mph
